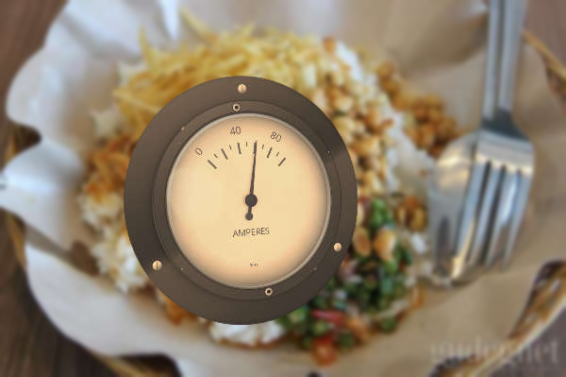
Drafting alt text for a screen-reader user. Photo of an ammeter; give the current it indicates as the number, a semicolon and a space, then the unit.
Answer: 60; A
